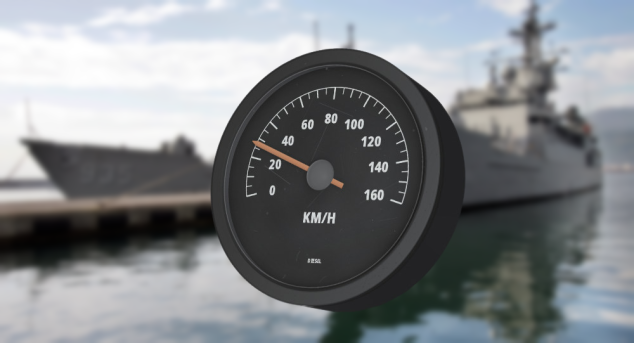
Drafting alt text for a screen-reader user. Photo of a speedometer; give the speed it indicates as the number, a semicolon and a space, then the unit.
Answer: 27.5; km/h
